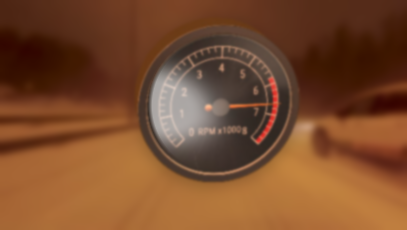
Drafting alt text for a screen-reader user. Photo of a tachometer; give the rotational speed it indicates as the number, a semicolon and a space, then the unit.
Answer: 6600; rpm
